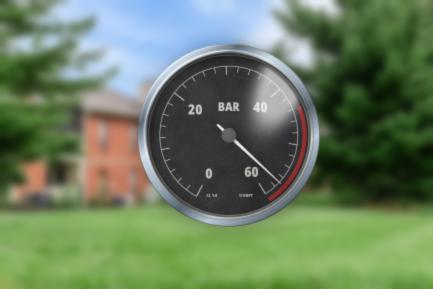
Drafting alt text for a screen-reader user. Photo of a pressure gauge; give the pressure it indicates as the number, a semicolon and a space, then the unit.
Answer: 57; bar
